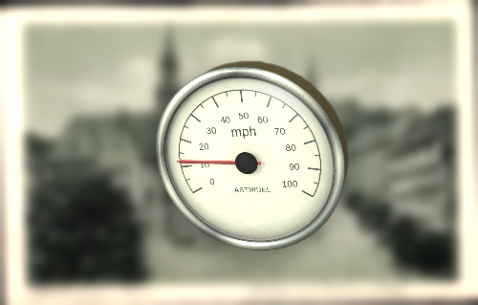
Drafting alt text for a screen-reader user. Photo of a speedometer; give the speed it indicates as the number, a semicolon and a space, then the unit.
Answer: 12.5; mph
